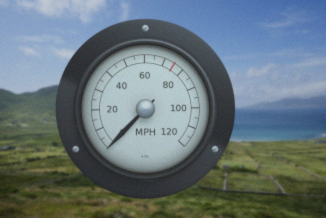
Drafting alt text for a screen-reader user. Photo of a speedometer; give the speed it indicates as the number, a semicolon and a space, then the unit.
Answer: 0; mph
